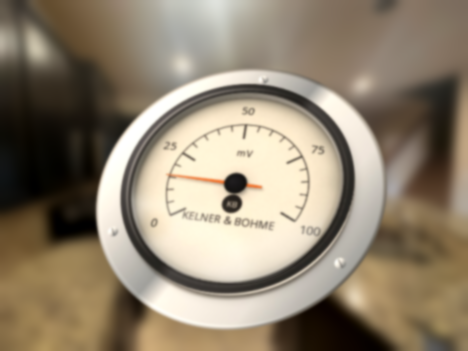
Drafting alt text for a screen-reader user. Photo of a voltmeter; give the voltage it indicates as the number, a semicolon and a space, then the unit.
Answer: 15; mV
